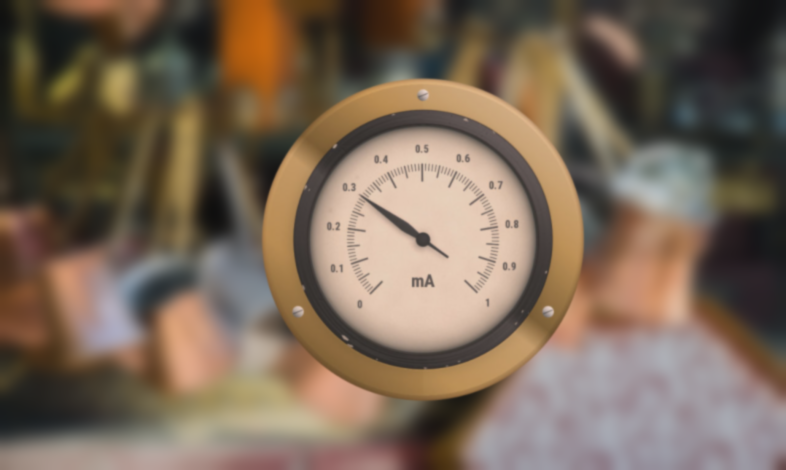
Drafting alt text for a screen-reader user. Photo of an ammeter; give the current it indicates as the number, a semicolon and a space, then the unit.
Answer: 0.3; mA
